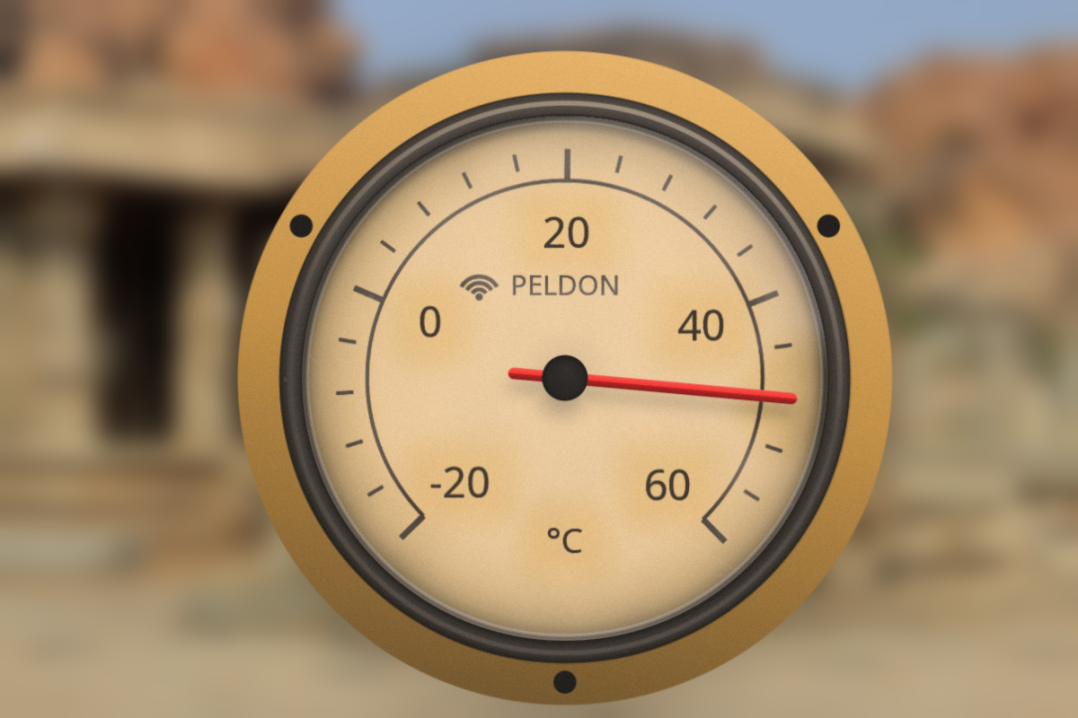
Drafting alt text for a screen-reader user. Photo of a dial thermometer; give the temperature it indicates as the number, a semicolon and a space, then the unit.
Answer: 48; °C
